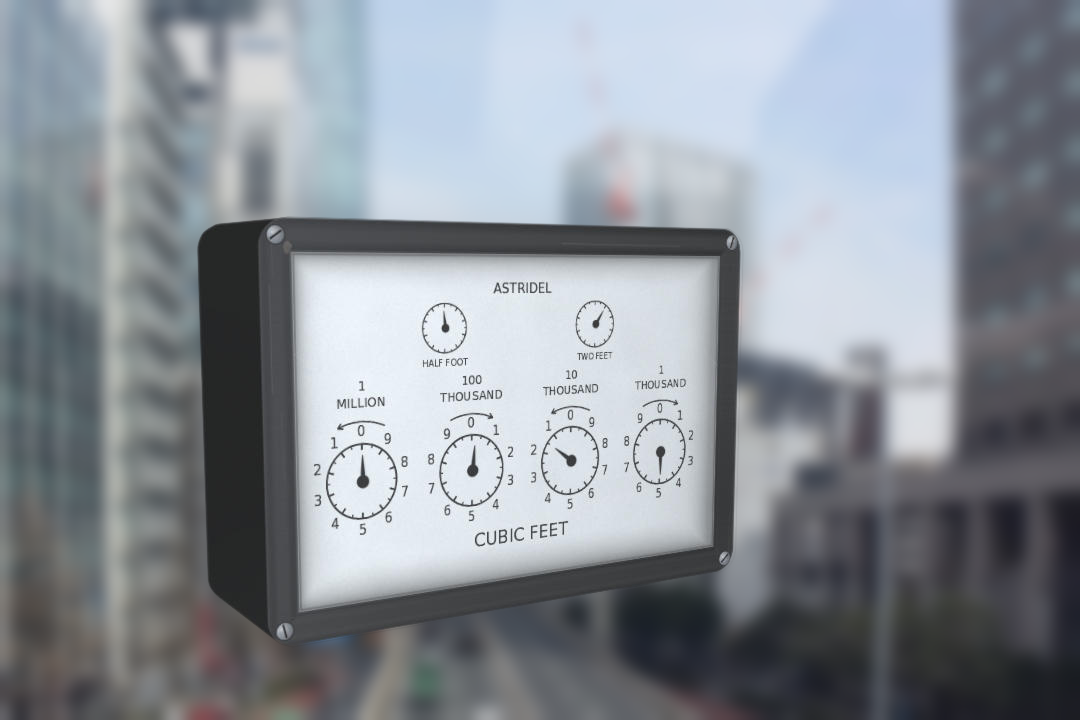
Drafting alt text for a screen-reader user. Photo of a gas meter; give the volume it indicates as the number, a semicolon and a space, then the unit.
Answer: 1500; ft³
